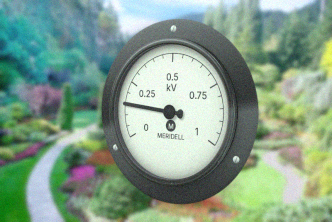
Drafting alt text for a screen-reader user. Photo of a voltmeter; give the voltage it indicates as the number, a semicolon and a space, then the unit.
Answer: 0.15; kV
